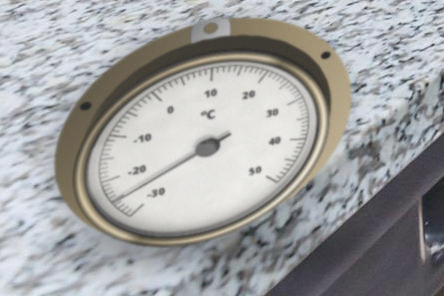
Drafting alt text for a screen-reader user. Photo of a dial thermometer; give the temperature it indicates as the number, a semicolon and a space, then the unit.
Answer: -25; °C
